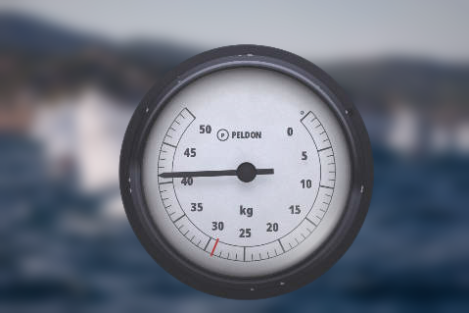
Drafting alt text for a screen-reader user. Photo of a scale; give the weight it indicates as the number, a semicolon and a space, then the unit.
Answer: 41; kg
